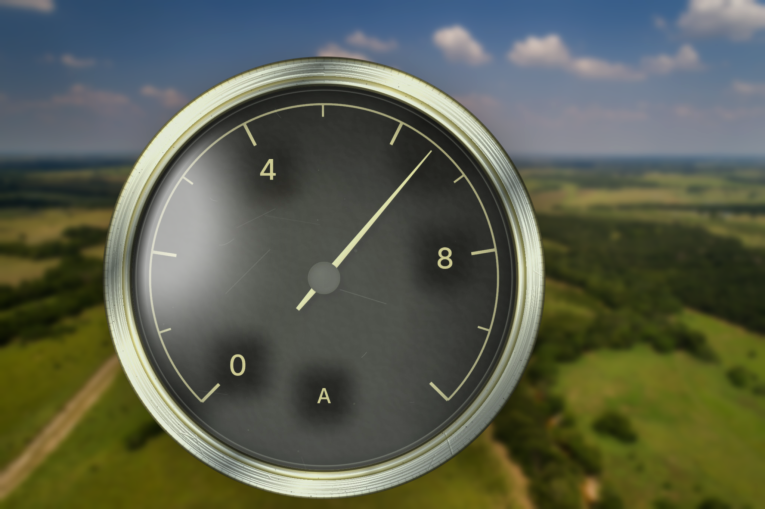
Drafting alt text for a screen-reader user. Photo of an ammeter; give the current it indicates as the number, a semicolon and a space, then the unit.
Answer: 6.5; A
